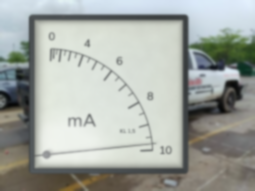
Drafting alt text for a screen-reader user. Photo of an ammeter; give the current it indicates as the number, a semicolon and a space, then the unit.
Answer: 9.75; mA
